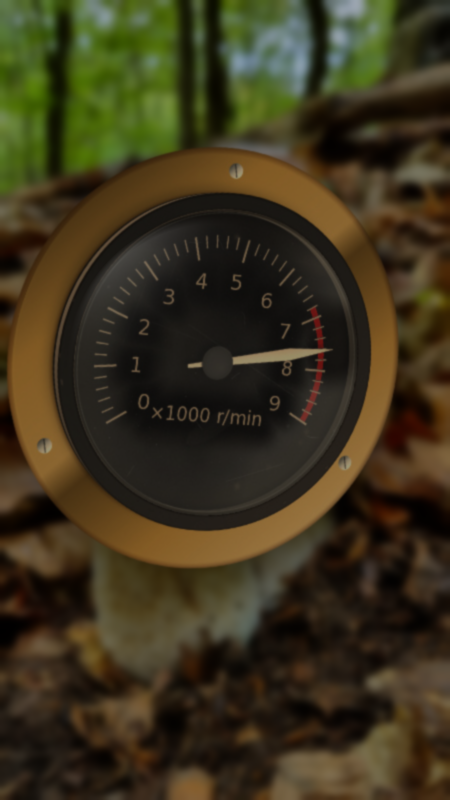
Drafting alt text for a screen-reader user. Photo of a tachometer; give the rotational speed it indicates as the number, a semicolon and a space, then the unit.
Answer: 7600; rpm
